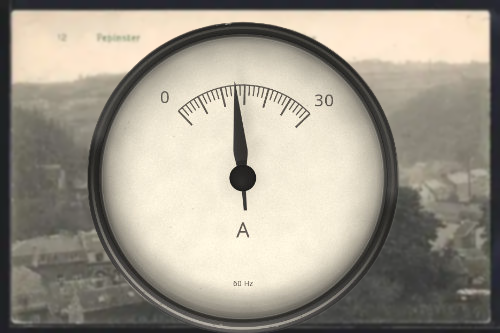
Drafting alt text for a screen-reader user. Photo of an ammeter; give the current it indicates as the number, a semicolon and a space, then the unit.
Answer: 13; A
